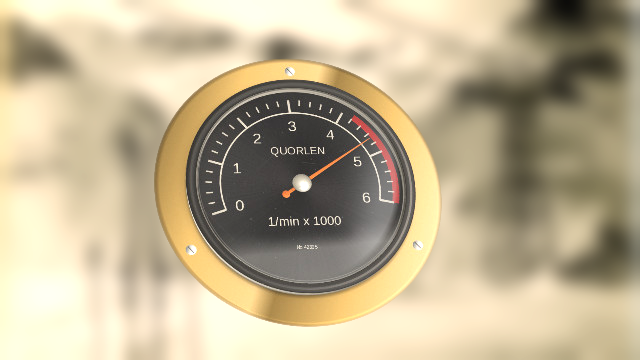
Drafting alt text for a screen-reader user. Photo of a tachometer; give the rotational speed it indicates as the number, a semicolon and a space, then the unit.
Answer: 4700; rpm
